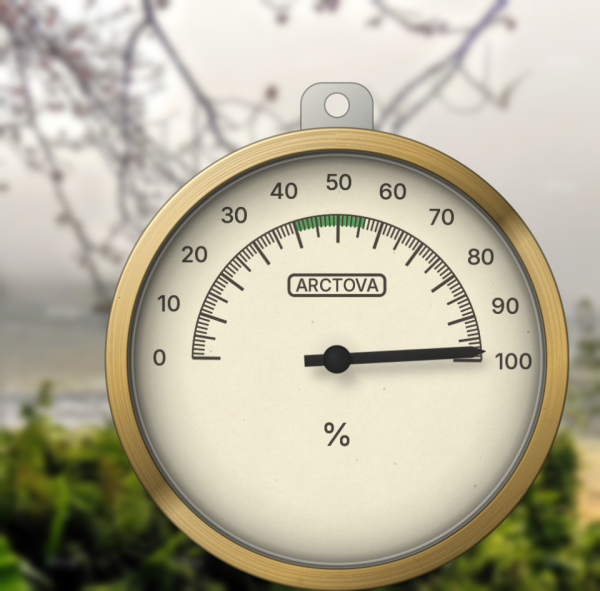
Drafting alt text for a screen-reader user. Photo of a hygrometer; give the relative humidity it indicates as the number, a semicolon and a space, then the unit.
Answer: 98; %
